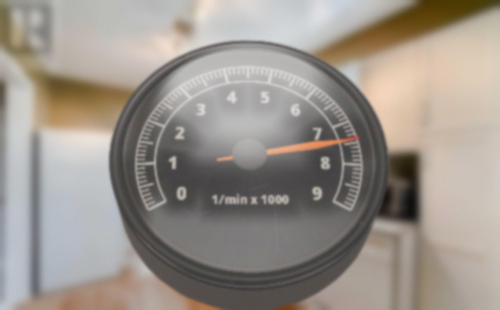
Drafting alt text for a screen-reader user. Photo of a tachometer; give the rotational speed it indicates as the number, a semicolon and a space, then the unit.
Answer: 7500; rpm
